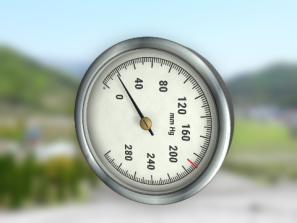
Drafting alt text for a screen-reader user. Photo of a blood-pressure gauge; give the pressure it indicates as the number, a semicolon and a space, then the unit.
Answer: 20; mmHg
